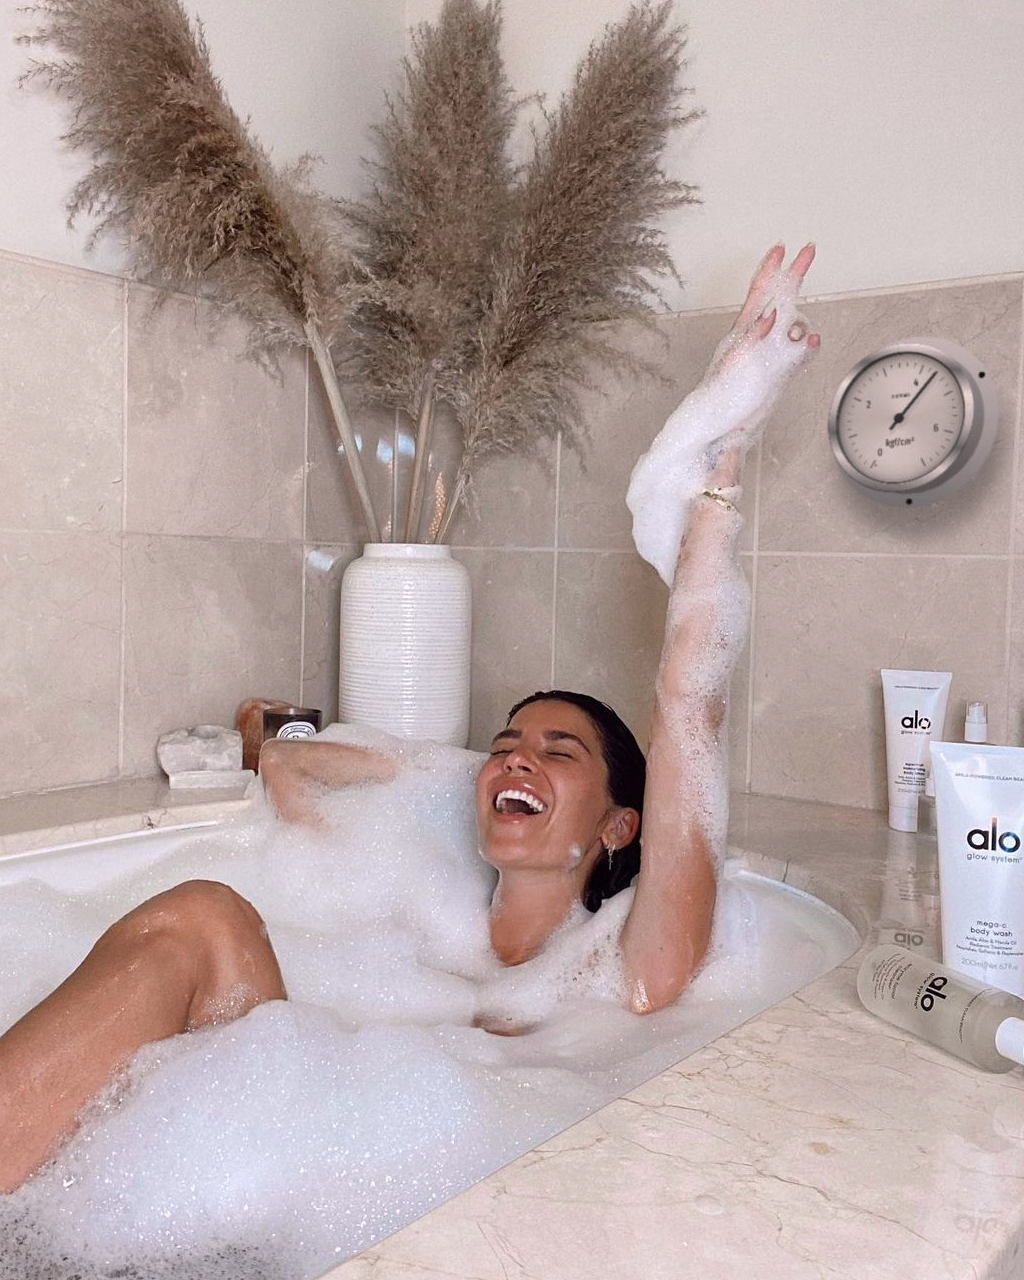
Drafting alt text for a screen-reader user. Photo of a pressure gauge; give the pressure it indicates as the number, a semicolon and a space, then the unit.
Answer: 4.4; kg/cm²
